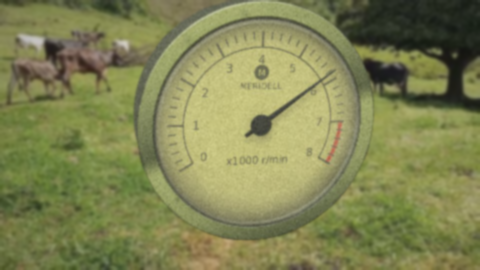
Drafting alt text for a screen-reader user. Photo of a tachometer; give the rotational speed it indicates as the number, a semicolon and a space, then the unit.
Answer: 5800; rpm
